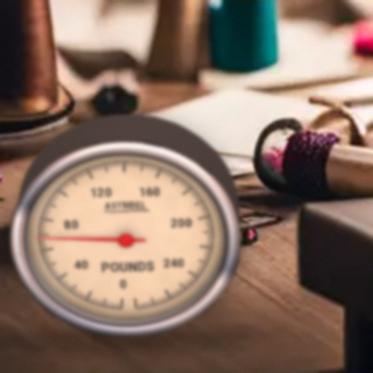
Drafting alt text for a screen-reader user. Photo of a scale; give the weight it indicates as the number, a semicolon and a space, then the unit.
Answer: 70; lb
